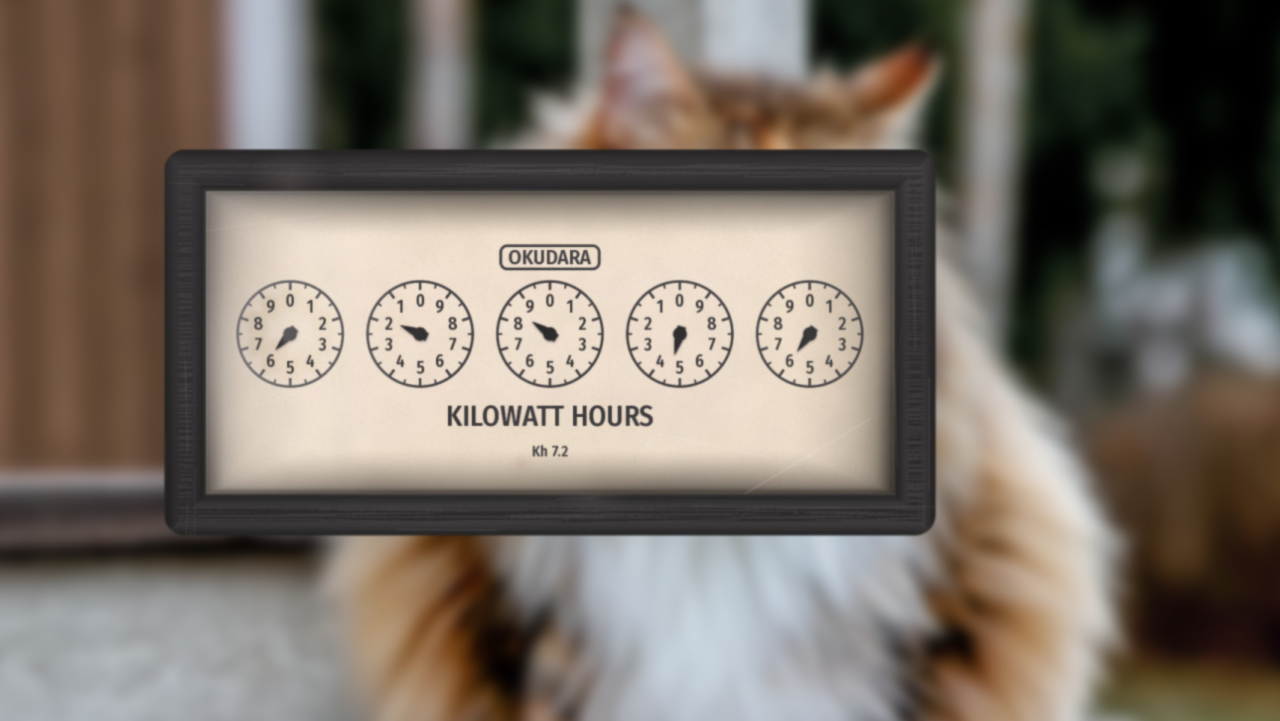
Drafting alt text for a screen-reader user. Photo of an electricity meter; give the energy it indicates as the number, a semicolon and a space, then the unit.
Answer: 61846; kWh
